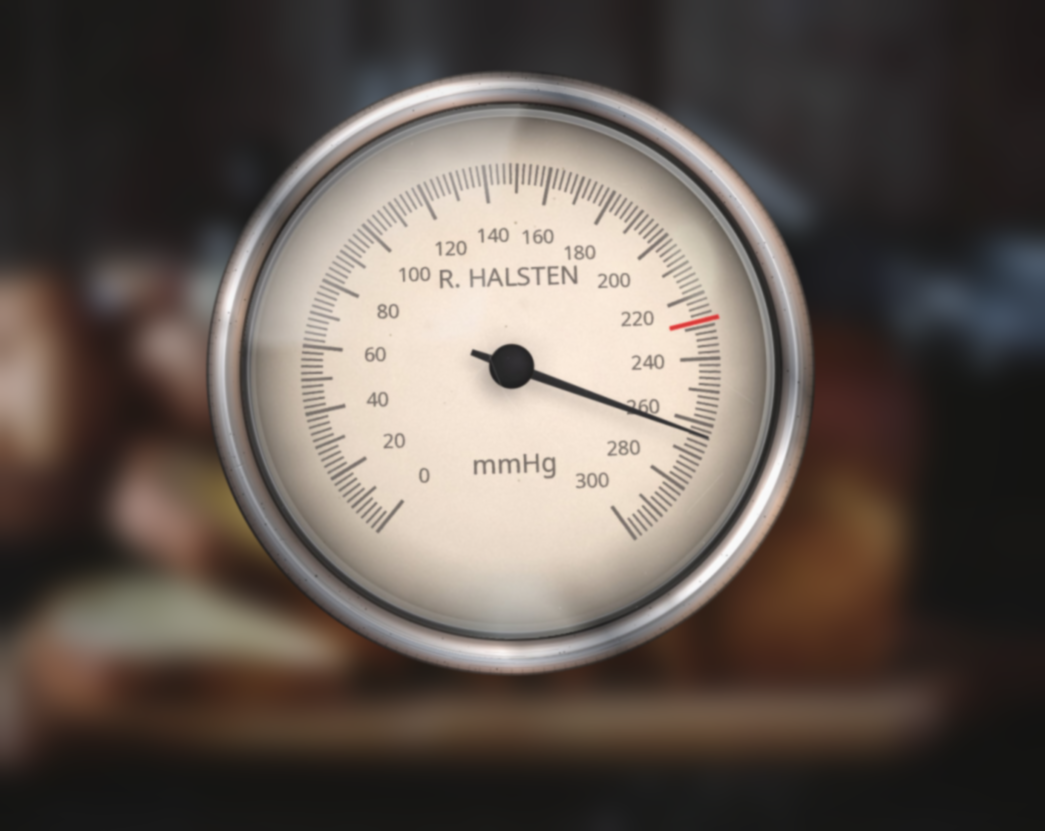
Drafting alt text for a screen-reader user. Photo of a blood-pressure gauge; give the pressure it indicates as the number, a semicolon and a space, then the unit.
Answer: 264; mmHg
